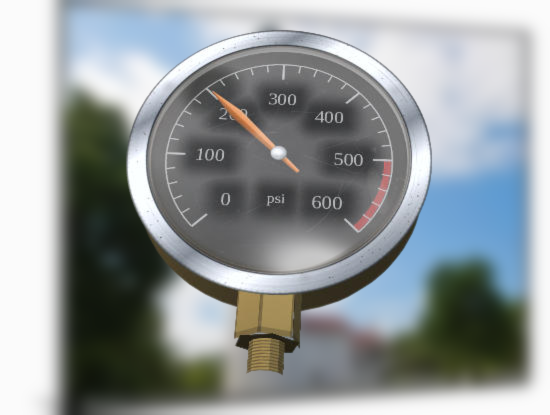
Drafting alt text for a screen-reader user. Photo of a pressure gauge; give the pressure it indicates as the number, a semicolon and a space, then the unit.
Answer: 200; psi
